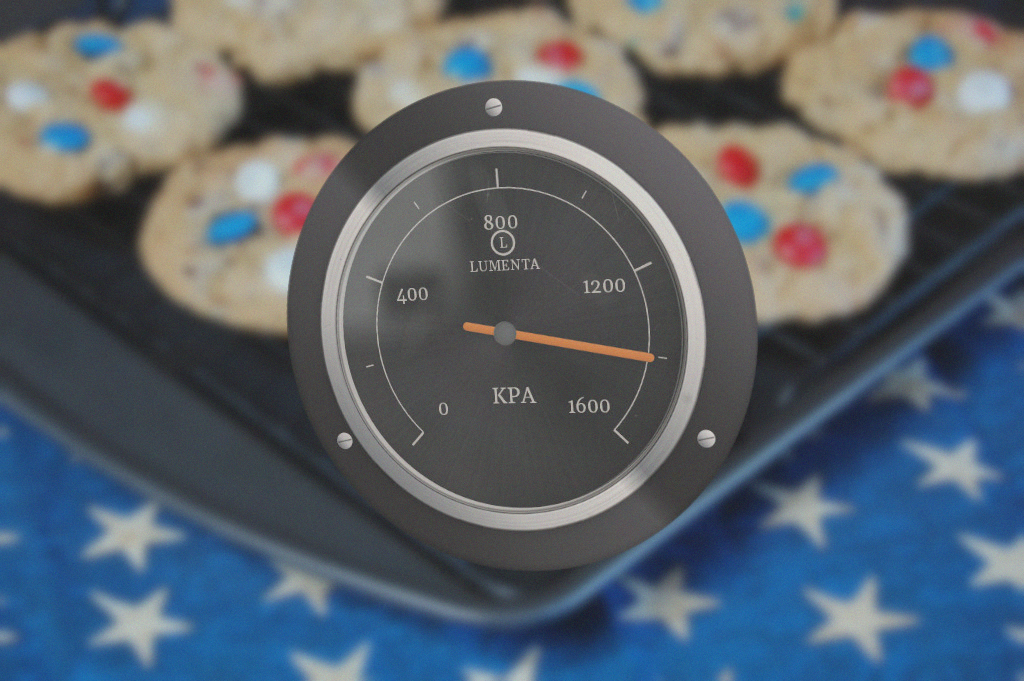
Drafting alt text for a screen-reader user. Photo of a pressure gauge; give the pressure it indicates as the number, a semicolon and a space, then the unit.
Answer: 1400; kPa
